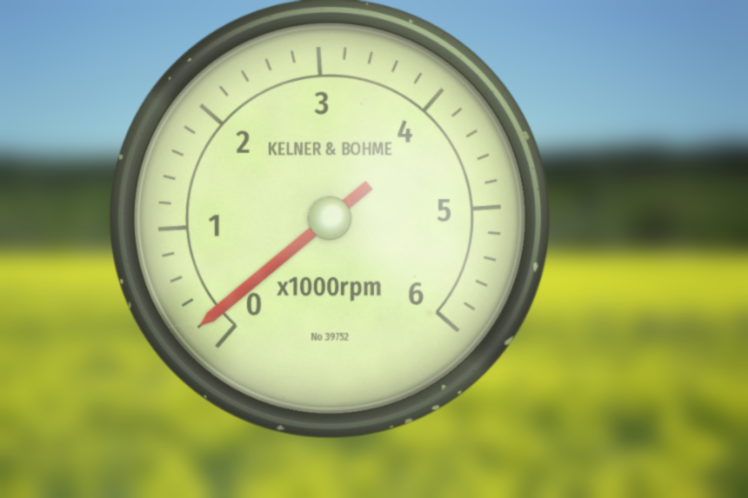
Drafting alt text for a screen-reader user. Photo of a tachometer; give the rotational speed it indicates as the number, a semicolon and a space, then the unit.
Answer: 200; rpm
